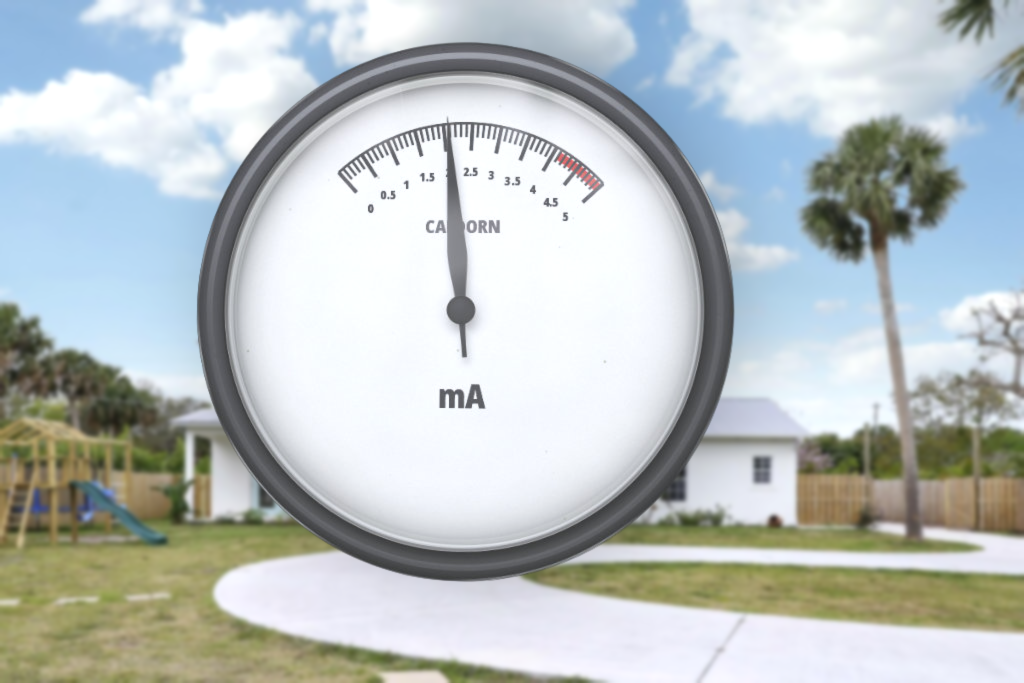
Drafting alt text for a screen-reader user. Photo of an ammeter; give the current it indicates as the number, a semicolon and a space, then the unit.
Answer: 2.1; mA
